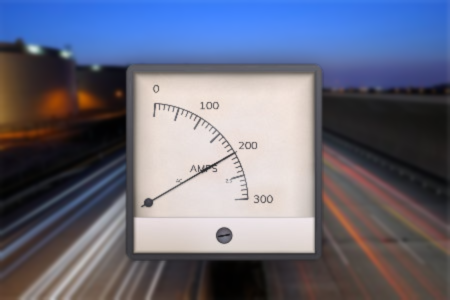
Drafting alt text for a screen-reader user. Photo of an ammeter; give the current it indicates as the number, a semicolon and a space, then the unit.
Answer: 200; A
